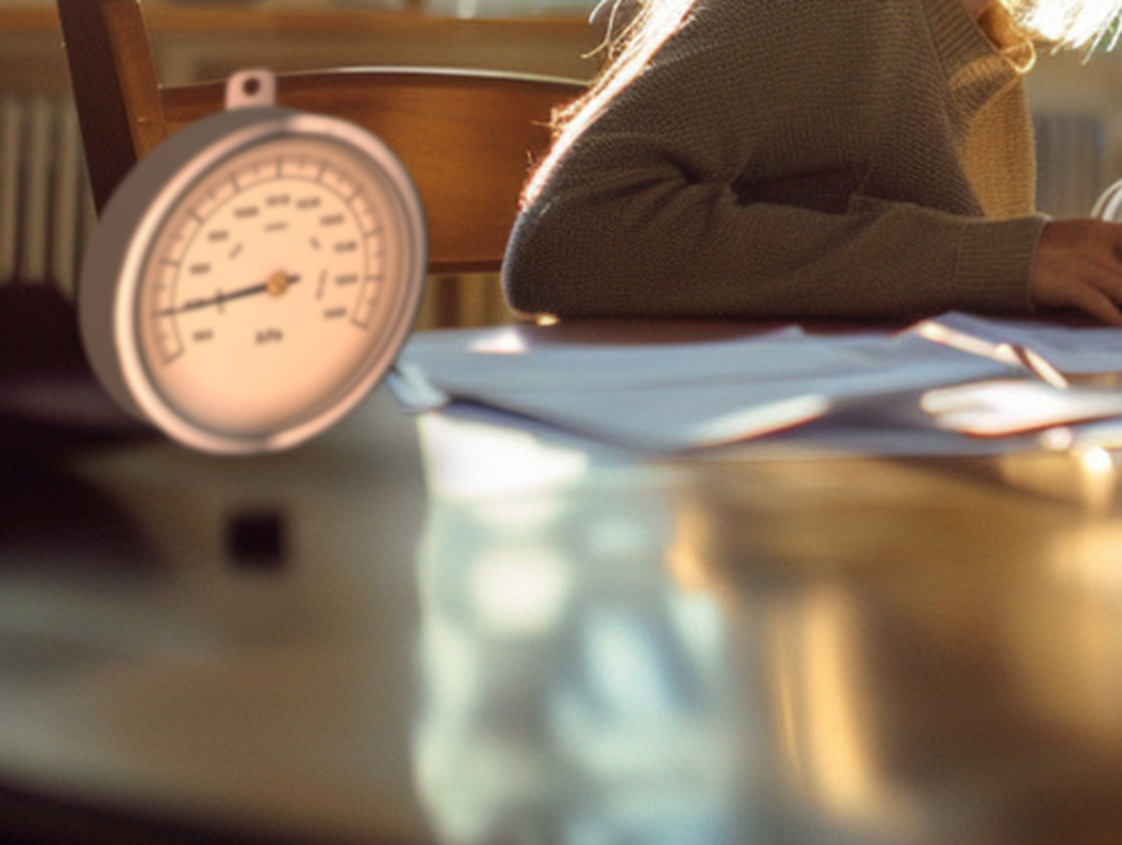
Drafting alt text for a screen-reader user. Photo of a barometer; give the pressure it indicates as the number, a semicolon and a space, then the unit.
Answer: 970; hPa
